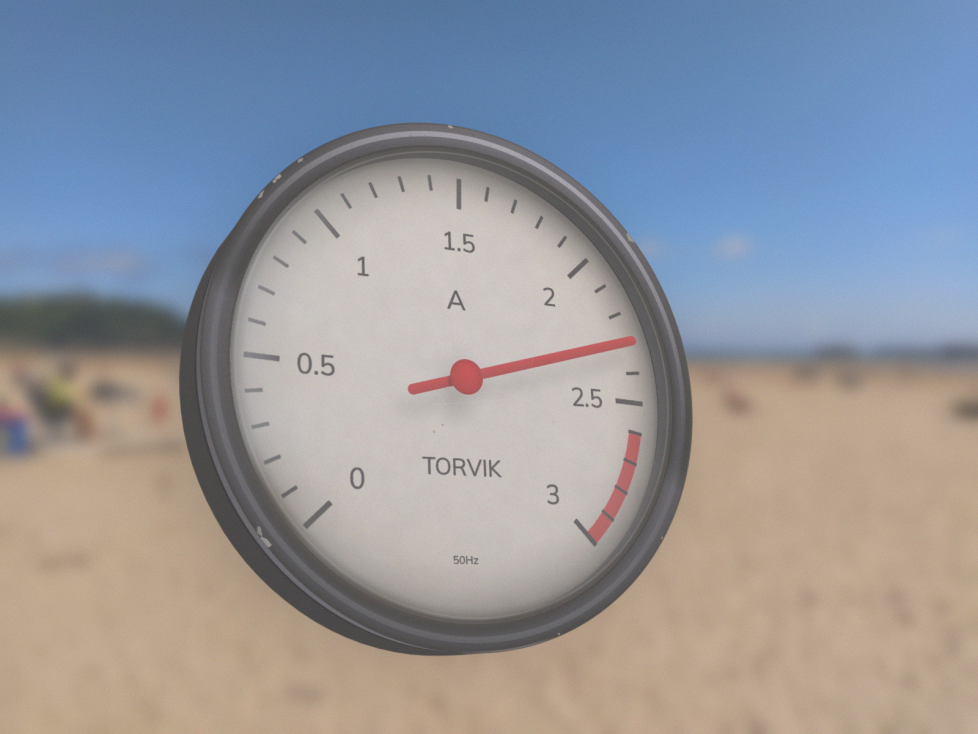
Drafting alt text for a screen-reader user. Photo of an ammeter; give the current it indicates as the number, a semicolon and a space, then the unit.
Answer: 2.3; A
